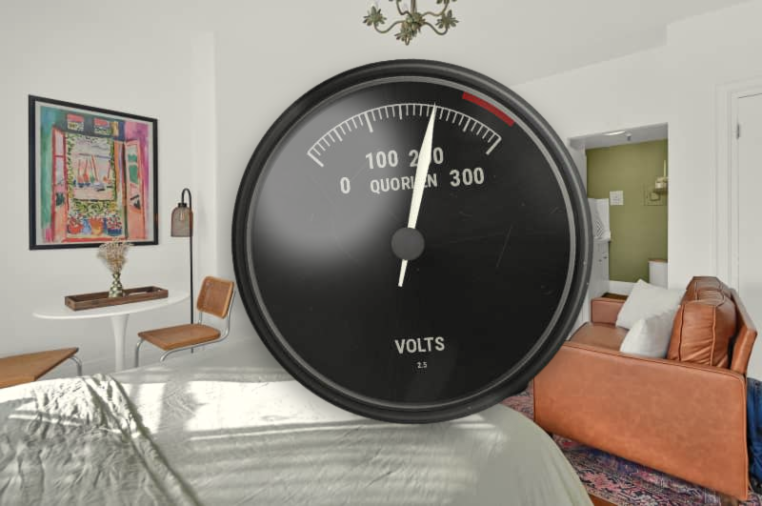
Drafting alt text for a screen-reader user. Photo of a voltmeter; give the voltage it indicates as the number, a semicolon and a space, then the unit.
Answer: 200; V
